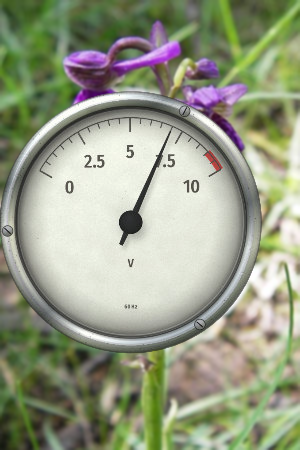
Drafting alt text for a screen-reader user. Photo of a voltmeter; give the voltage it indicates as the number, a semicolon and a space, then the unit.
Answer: 7; V
